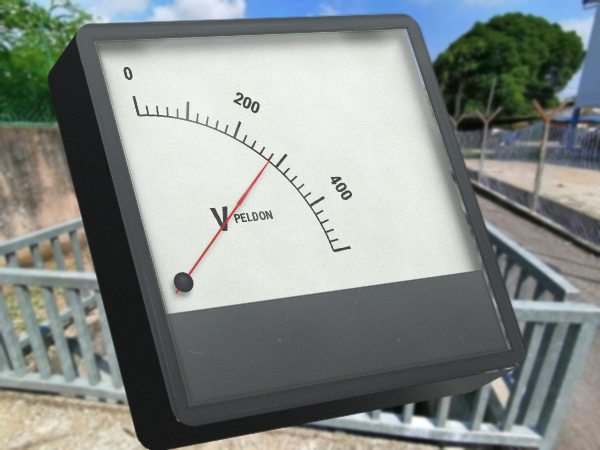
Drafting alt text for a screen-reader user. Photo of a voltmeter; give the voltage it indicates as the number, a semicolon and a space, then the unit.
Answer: 280; V
